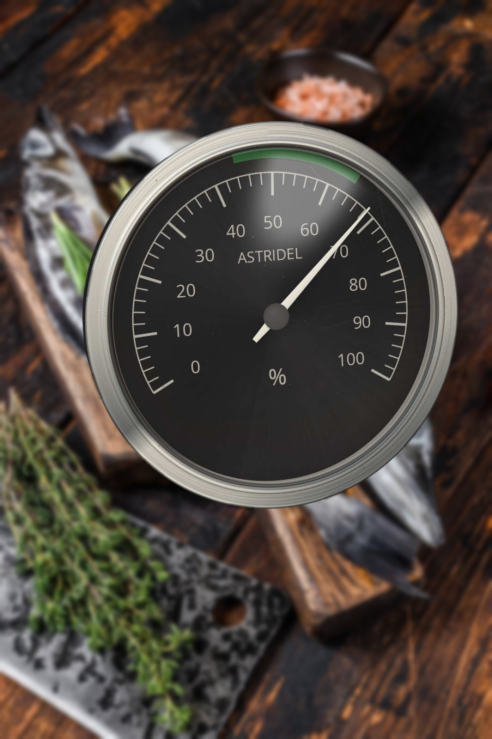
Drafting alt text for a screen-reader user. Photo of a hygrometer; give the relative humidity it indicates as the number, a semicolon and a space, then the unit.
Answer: 68; %
